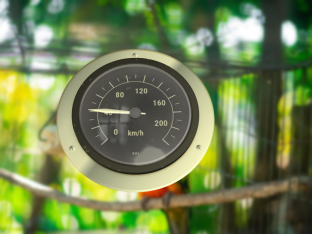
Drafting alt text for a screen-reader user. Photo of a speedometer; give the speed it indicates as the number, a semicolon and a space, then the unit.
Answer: 40; km/h
